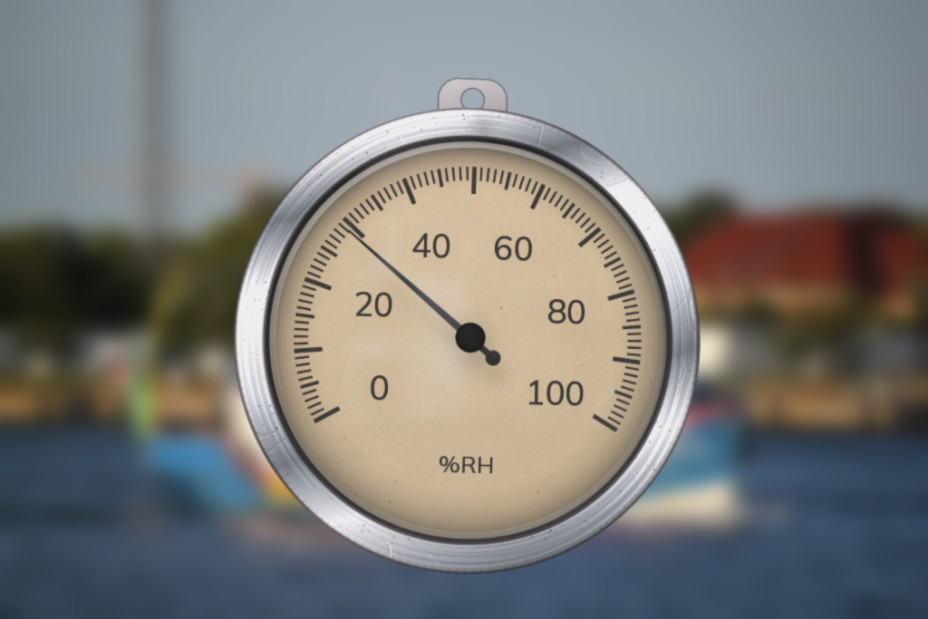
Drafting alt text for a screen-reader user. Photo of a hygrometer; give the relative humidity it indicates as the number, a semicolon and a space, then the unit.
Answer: 29; %
